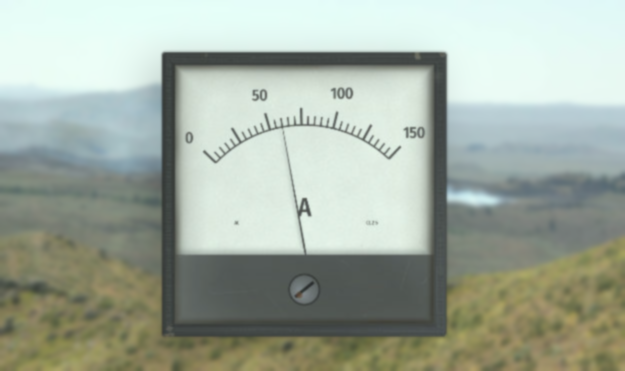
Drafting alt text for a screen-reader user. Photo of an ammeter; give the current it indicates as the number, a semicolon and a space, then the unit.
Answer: 60; A
